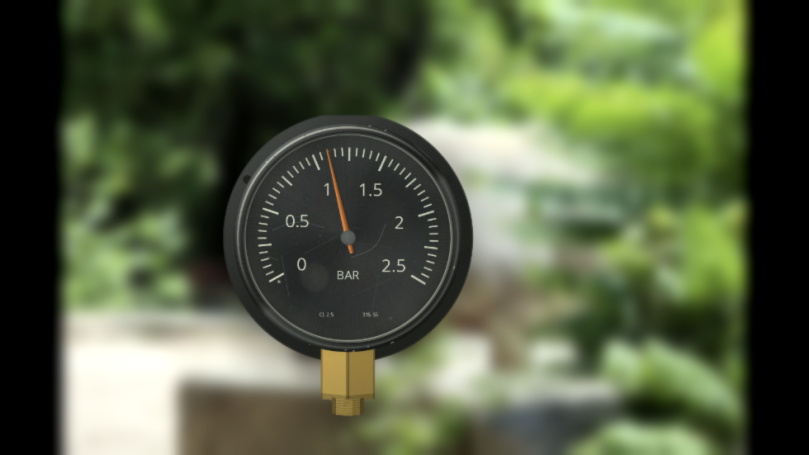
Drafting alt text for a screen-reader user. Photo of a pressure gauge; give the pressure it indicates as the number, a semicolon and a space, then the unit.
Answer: 1.1; bar
